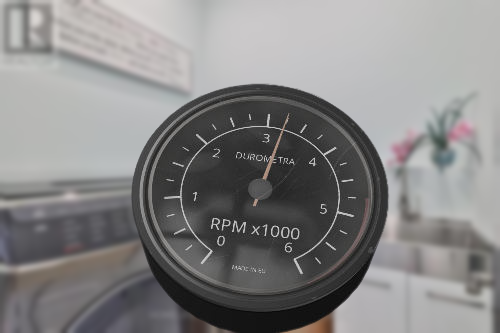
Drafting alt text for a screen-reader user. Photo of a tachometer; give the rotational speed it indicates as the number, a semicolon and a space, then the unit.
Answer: 3250; rpm
